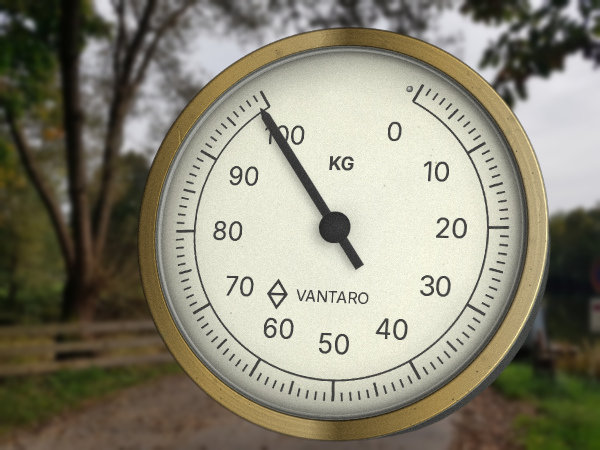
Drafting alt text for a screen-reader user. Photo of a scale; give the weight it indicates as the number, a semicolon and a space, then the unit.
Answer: 99; kg
